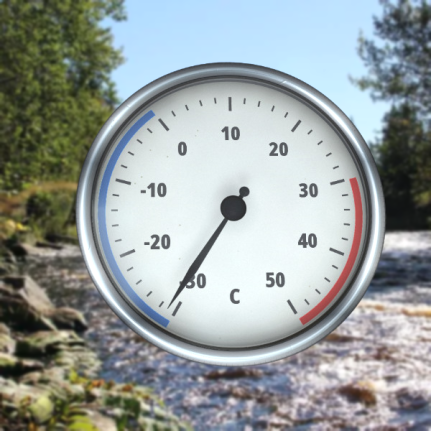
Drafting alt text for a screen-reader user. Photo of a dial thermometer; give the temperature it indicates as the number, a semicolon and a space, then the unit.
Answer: -29; °C
